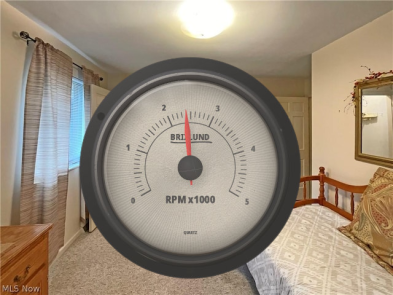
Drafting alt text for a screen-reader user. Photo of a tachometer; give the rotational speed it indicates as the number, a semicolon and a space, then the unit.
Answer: 2400; rpm
